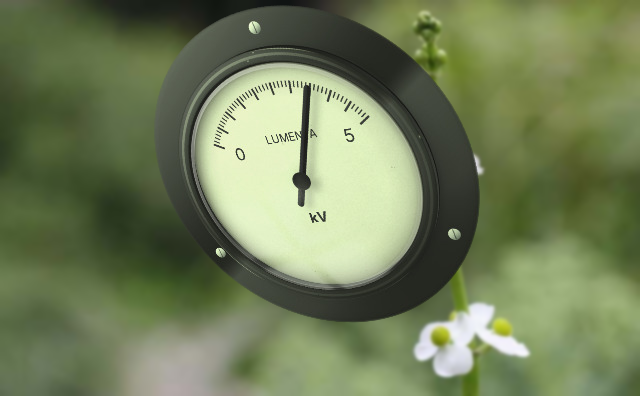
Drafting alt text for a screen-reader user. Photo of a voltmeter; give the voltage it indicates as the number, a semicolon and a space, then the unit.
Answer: 3.5; kV
